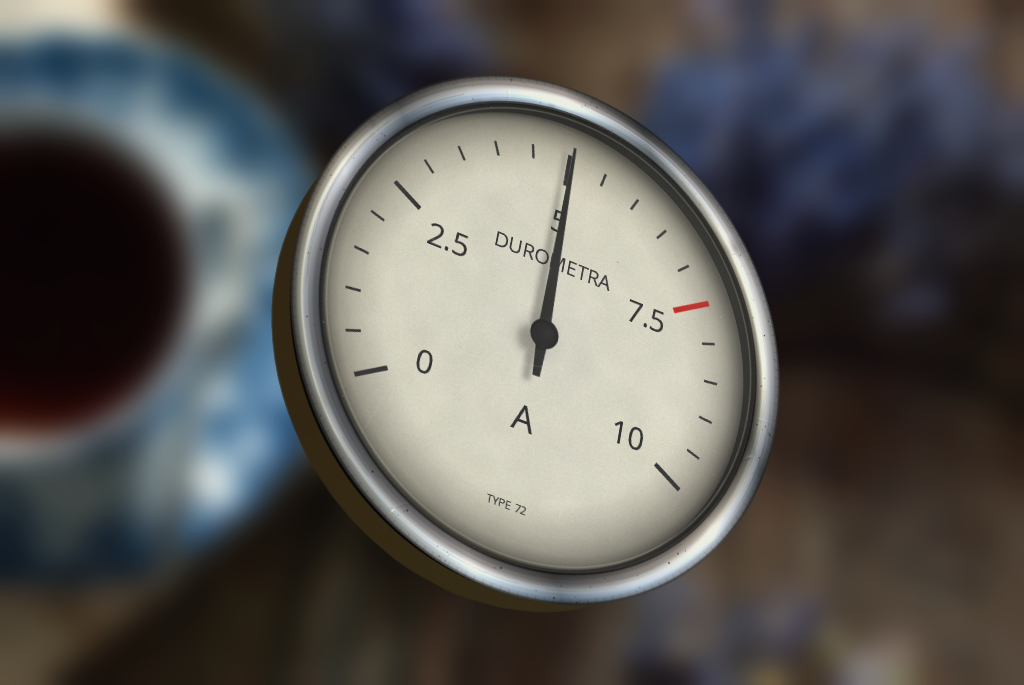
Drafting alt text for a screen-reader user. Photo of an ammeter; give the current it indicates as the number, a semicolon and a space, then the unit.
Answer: 5; A
